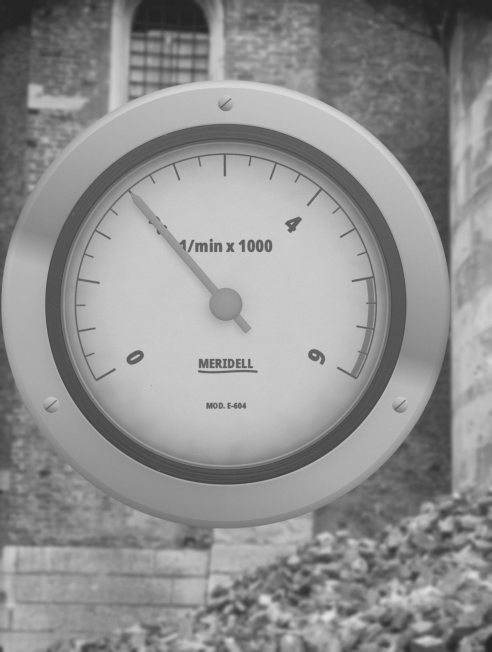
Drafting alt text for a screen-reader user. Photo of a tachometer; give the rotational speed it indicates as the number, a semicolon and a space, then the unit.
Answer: 2000; rpm
